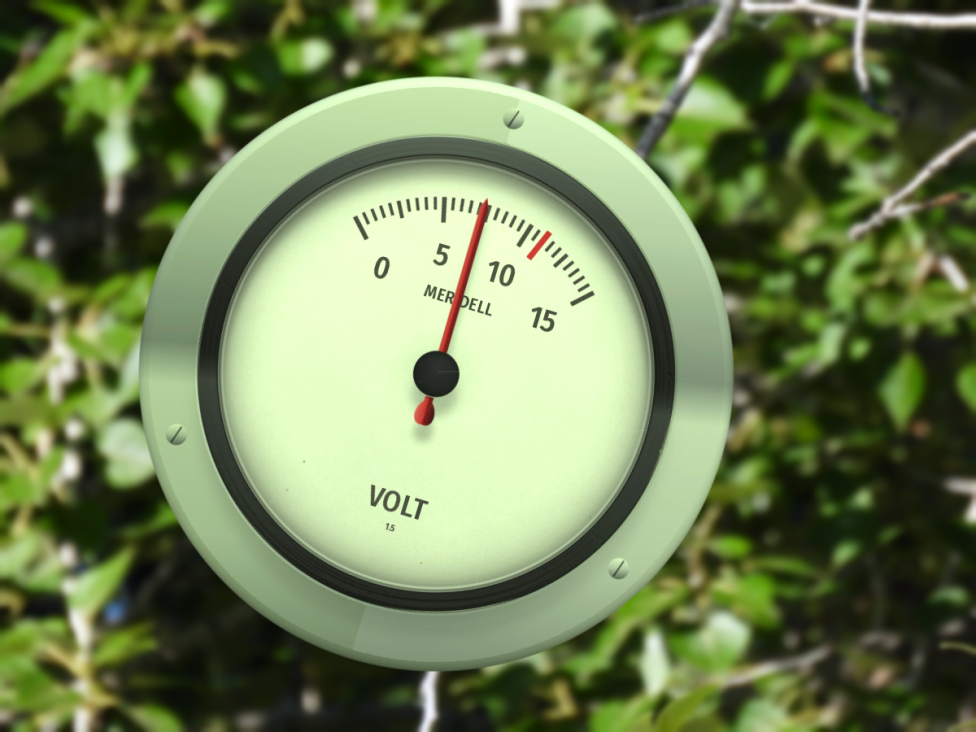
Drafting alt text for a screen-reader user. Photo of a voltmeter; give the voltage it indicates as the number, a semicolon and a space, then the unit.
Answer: 7.25; V
